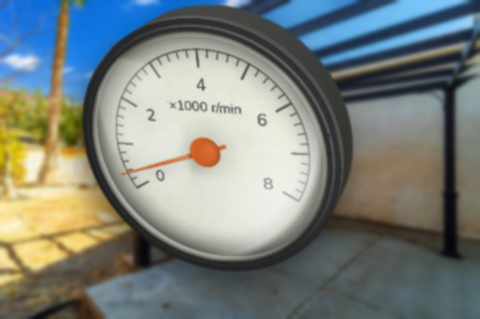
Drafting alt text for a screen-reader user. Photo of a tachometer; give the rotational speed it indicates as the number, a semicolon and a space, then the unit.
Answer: 400; rpm
